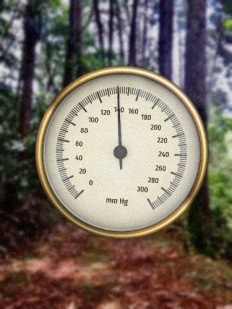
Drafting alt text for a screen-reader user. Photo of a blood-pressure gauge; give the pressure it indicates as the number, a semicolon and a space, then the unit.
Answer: 140; mmHg
